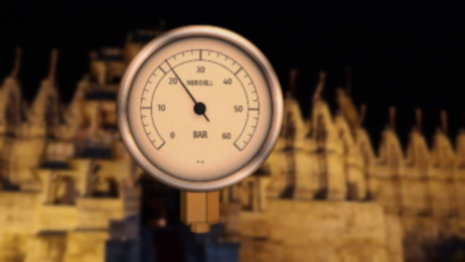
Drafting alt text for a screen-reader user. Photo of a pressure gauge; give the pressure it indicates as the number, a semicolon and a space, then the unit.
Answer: 22; bar
